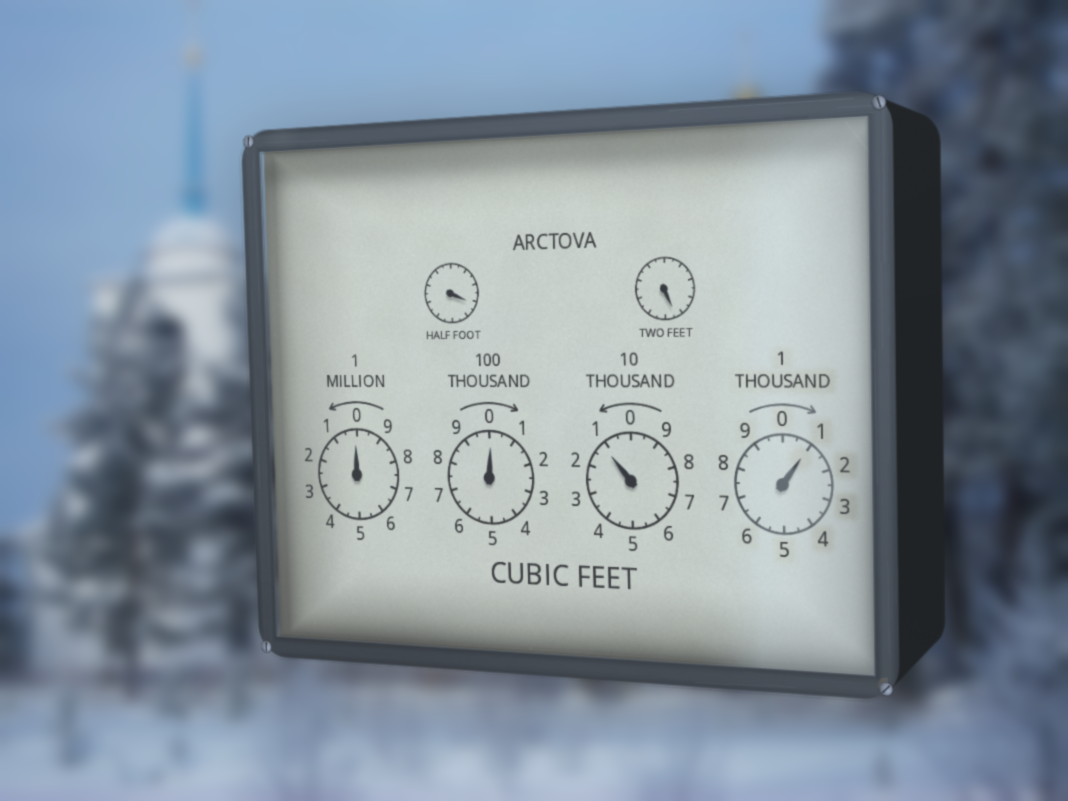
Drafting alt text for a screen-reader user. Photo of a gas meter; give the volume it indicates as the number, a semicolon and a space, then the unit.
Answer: 1100; ft³
